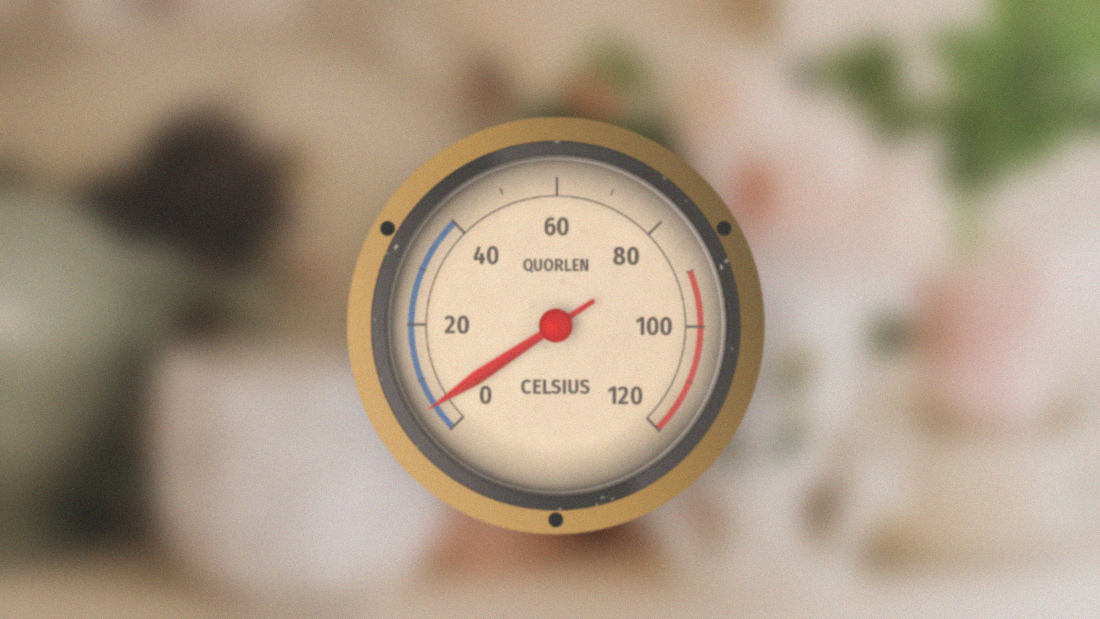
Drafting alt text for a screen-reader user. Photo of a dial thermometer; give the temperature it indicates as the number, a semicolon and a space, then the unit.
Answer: 5; °C
